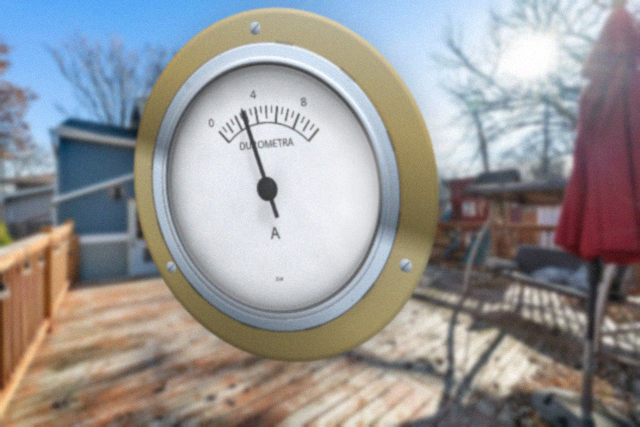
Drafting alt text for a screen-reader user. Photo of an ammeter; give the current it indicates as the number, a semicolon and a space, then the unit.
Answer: 3; A
